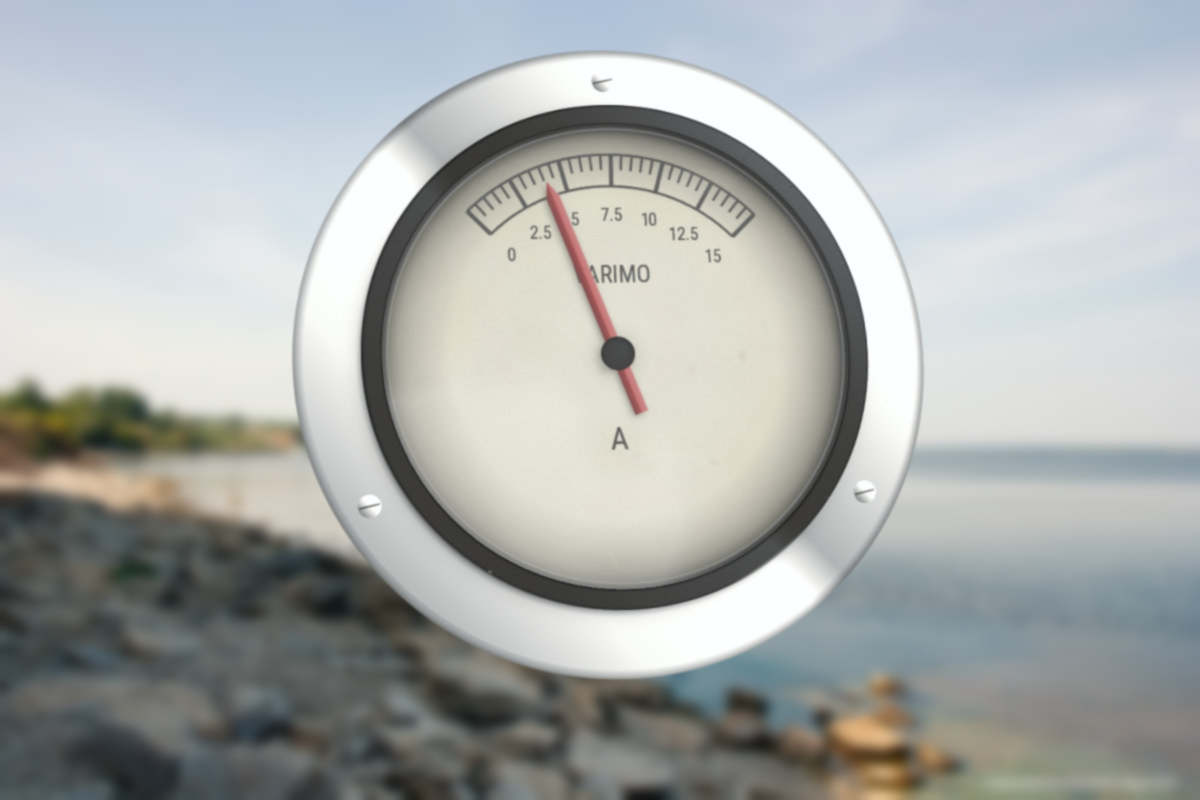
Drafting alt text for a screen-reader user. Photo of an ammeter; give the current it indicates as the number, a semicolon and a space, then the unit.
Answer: 4; A
